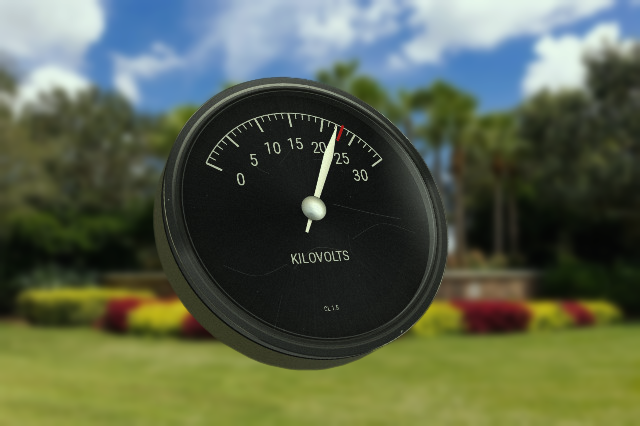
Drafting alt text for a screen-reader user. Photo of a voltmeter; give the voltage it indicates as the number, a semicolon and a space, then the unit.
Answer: 22; kV
